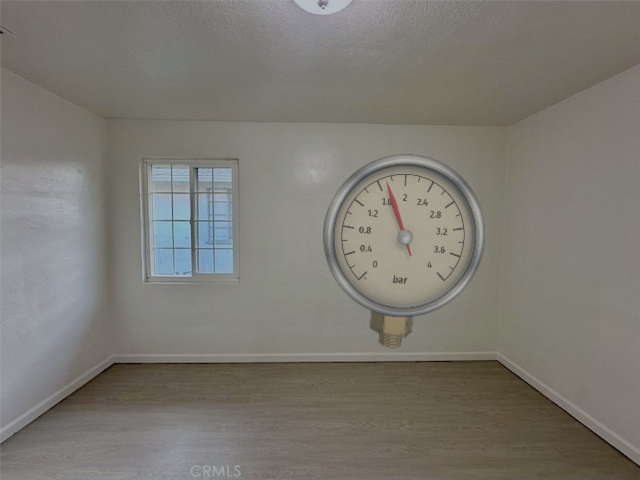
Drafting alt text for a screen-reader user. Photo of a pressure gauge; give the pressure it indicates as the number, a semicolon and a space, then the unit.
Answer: 1.7; bar
